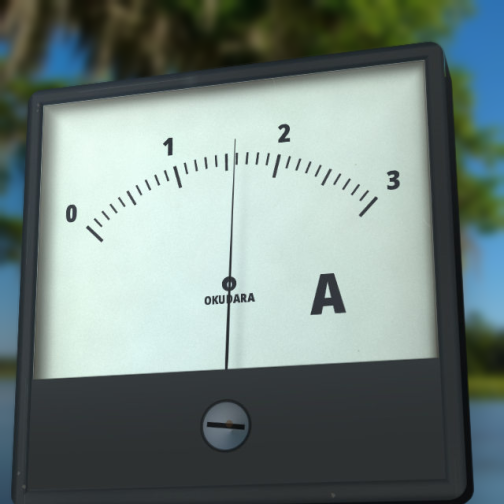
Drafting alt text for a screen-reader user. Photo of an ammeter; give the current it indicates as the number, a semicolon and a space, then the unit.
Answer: 1.6; A
